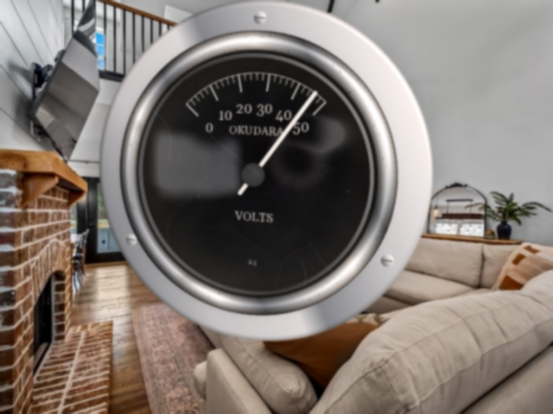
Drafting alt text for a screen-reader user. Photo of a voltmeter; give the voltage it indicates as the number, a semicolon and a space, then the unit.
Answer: 46; V
